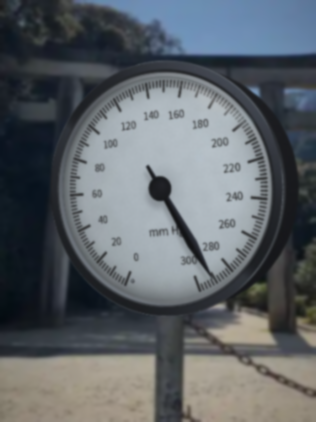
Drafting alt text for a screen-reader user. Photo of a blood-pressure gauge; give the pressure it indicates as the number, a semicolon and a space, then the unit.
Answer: 290; mmHg
